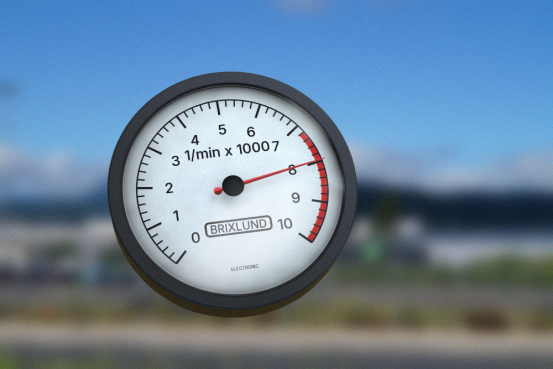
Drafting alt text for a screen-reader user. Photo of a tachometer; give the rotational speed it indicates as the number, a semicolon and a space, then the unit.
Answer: 8000; rpm
